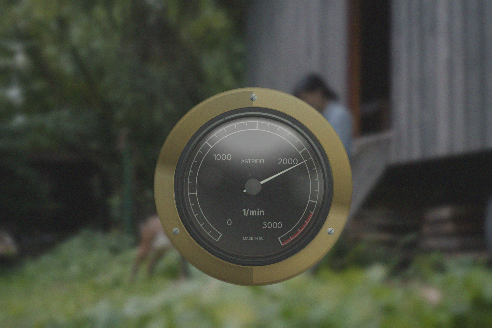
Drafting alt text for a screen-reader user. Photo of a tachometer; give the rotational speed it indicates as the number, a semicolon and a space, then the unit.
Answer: 2100; rpm
